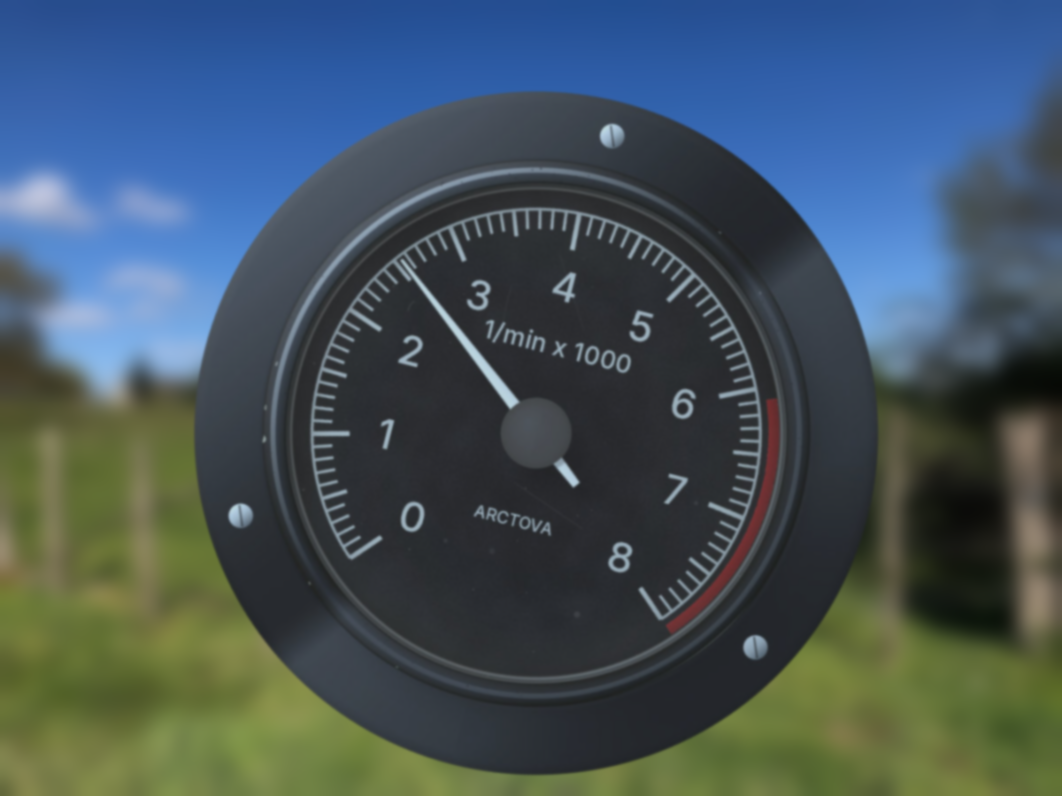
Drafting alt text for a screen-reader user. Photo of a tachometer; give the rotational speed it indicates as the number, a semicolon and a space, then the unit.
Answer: 2550; rpm
